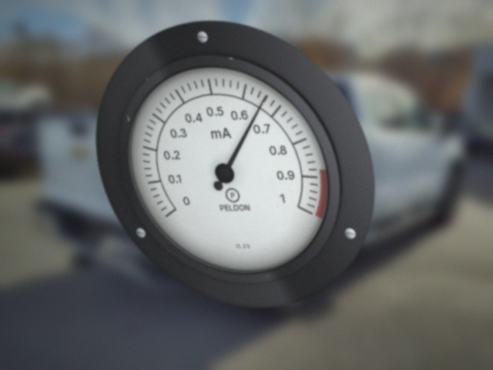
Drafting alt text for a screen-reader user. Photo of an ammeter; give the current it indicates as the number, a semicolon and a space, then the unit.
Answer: 0.66; mA
